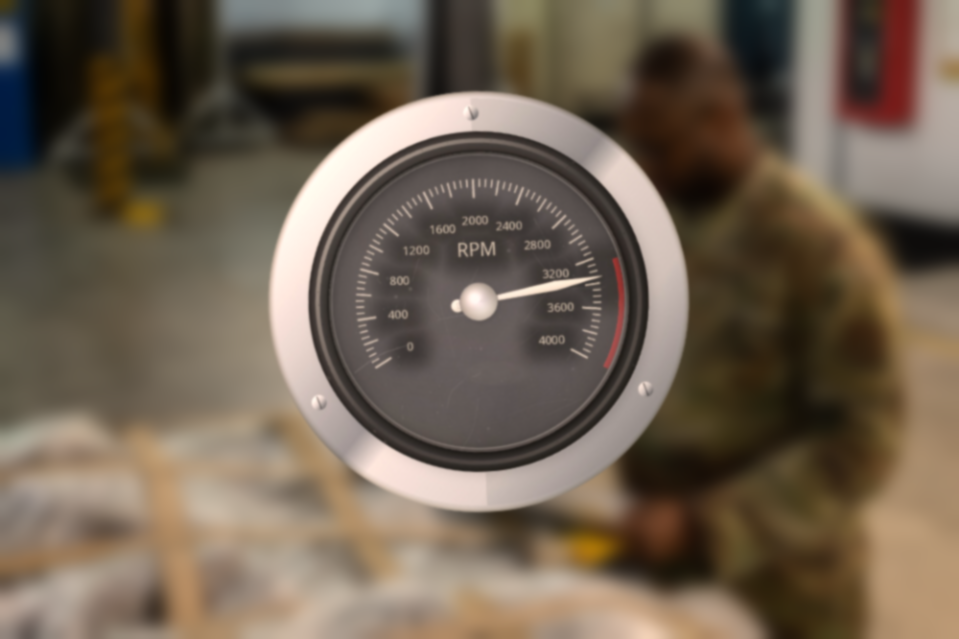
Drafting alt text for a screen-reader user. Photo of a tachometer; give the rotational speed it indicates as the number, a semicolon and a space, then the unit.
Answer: 3350; rpm
